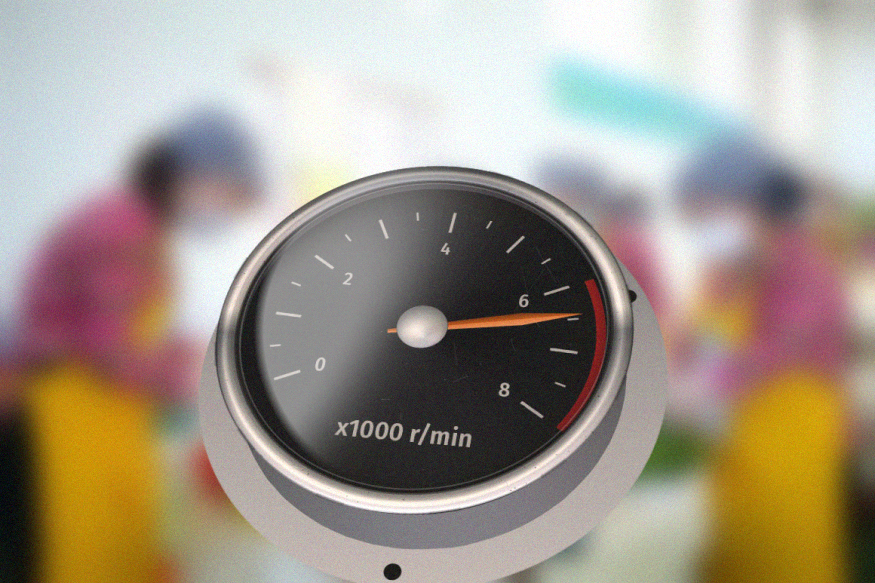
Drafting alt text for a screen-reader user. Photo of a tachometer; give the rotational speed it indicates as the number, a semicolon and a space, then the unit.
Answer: 6500; rpm
